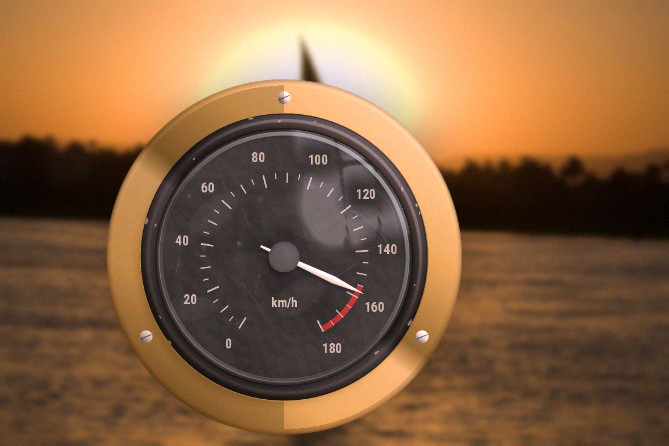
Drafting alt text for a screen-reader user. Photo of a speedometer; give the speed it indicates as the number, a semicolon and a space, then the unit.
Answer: 157.5; km/h
